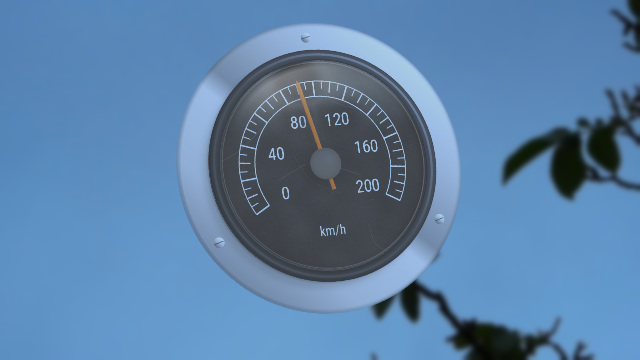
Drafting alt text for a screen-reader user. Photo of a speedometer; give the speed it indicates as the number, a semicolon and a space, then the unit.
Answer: 90; km/h
